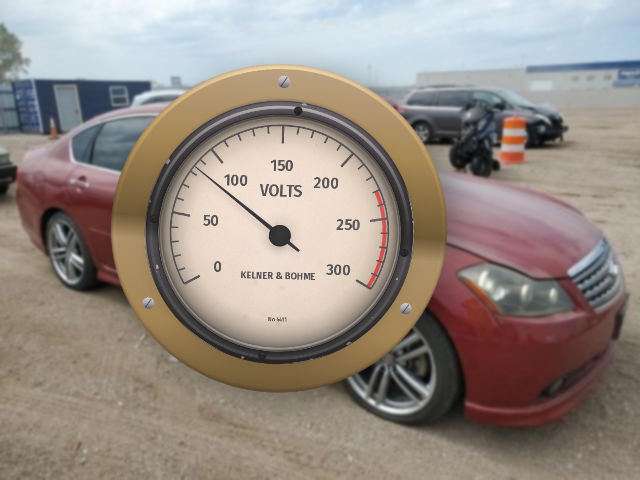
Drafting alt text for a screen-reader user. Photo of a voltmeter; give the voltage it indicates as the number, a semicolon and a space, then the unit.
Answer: 85; V
